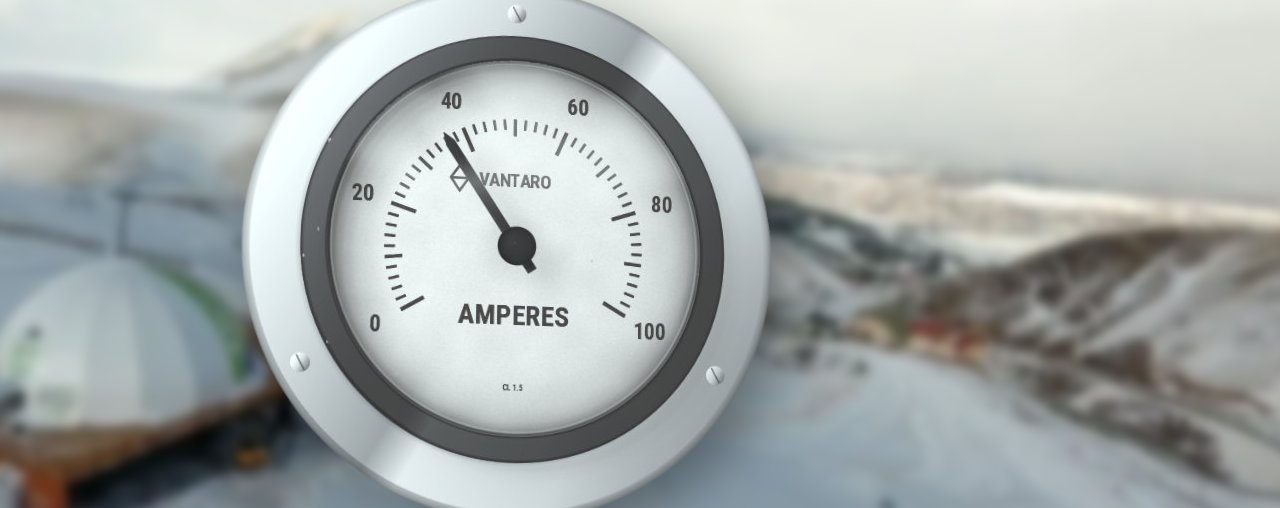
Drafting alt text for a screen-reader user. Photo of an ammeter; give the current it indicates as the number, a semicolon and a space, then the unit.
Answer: 36; A
